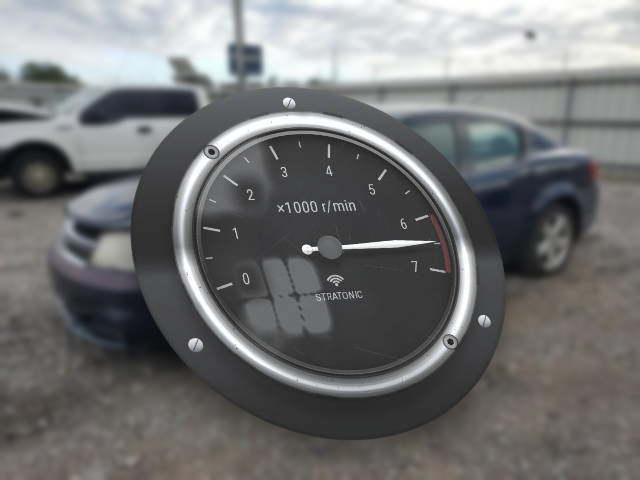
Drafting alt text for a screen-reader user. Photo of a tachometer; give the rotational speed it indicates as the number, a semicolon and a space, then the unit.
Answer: 6500; rpm
